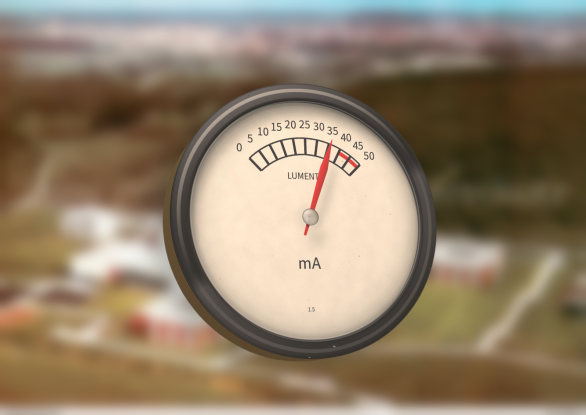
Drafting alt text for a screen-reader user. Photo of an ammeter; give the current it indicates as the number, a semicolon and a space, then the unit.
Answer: 35; mA
